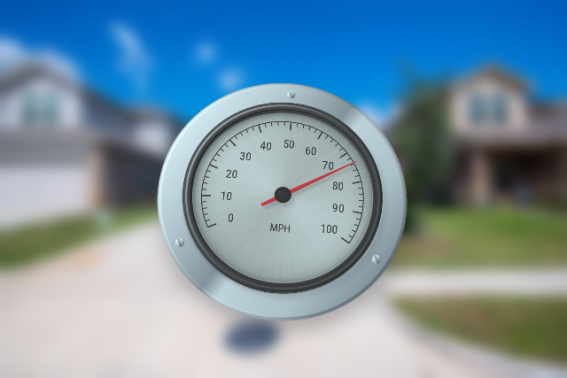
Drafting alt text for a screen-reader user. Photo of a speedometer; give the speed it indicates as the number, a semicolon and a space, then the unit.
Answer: 74; mph
